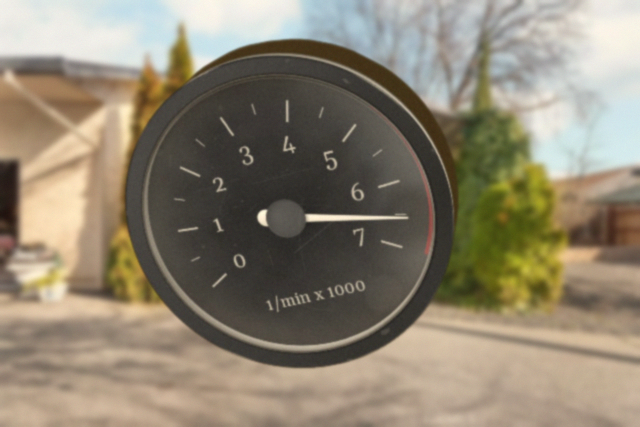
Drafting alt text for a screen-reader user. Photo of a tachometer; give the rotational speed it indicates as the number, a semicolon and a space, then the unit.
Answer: 6500; rpm
